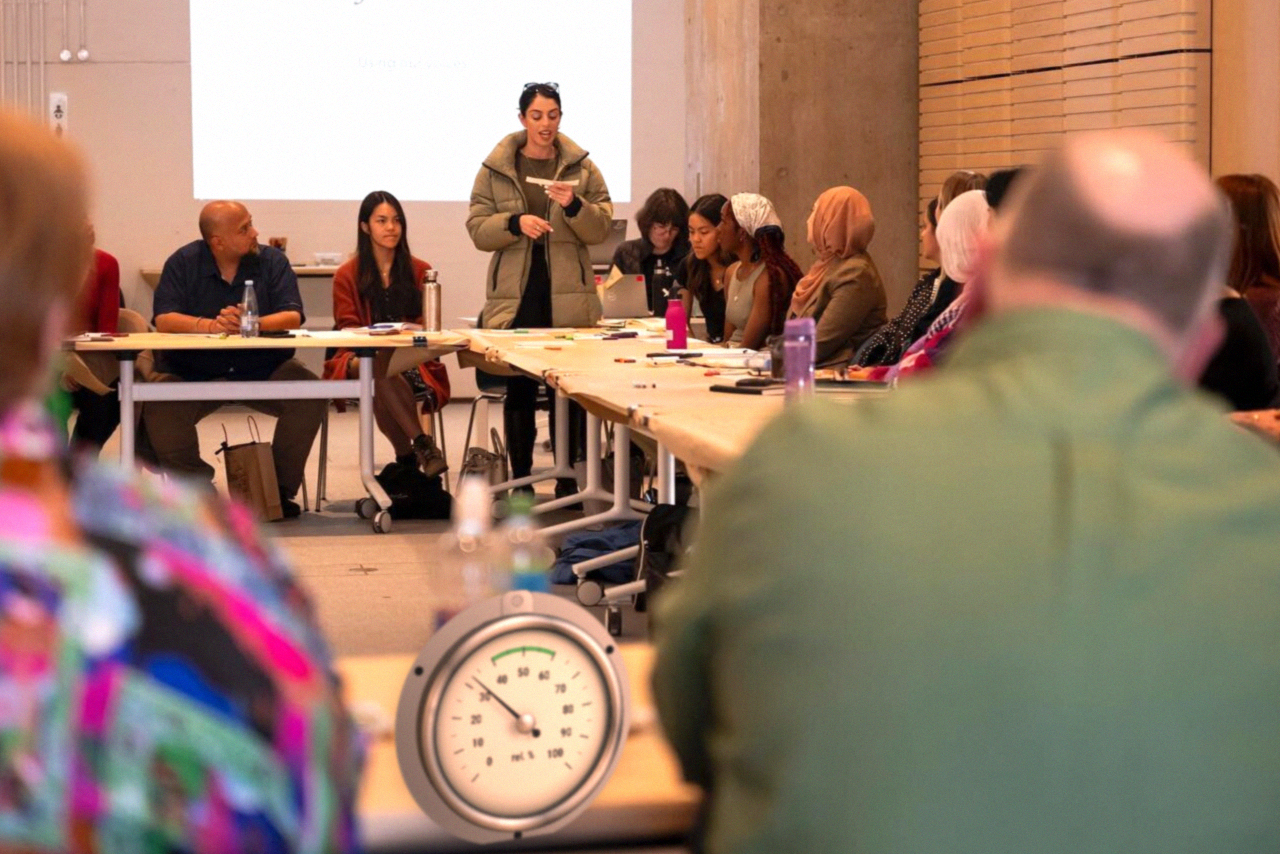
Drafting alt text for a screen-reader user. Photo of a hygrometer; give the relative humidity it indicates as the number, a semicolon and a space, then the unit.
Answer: 32.5; %
